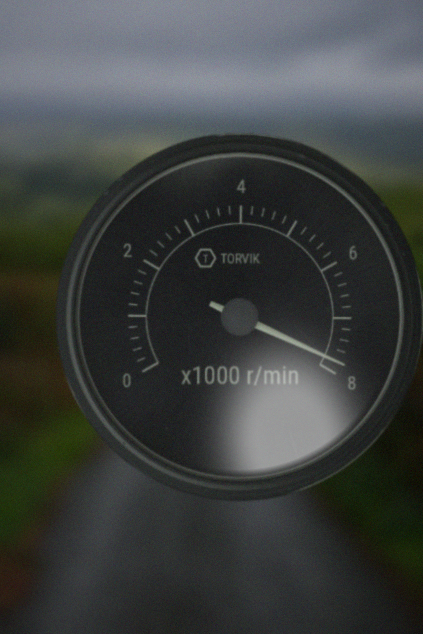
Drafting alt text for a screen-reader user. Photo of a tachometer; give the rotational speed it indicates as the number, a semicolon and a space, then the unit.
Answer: 7800; rpm
